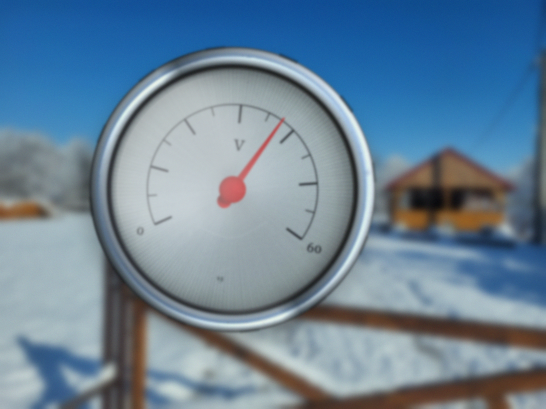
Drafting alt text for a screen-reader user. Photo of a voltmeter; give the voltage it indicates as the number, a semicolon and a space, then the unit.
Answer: 37.5; V
